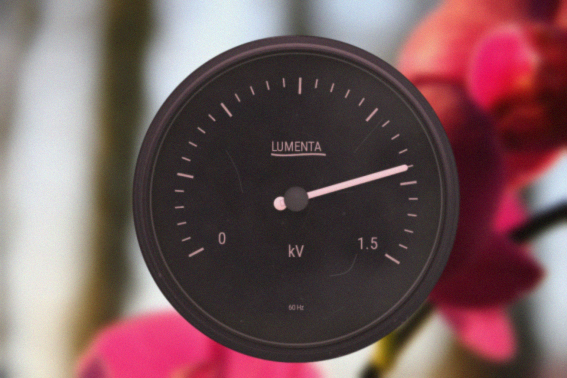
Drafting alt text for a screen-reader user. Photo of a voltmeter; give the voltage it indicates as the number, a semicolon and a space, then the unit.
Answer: 1.2; kV
